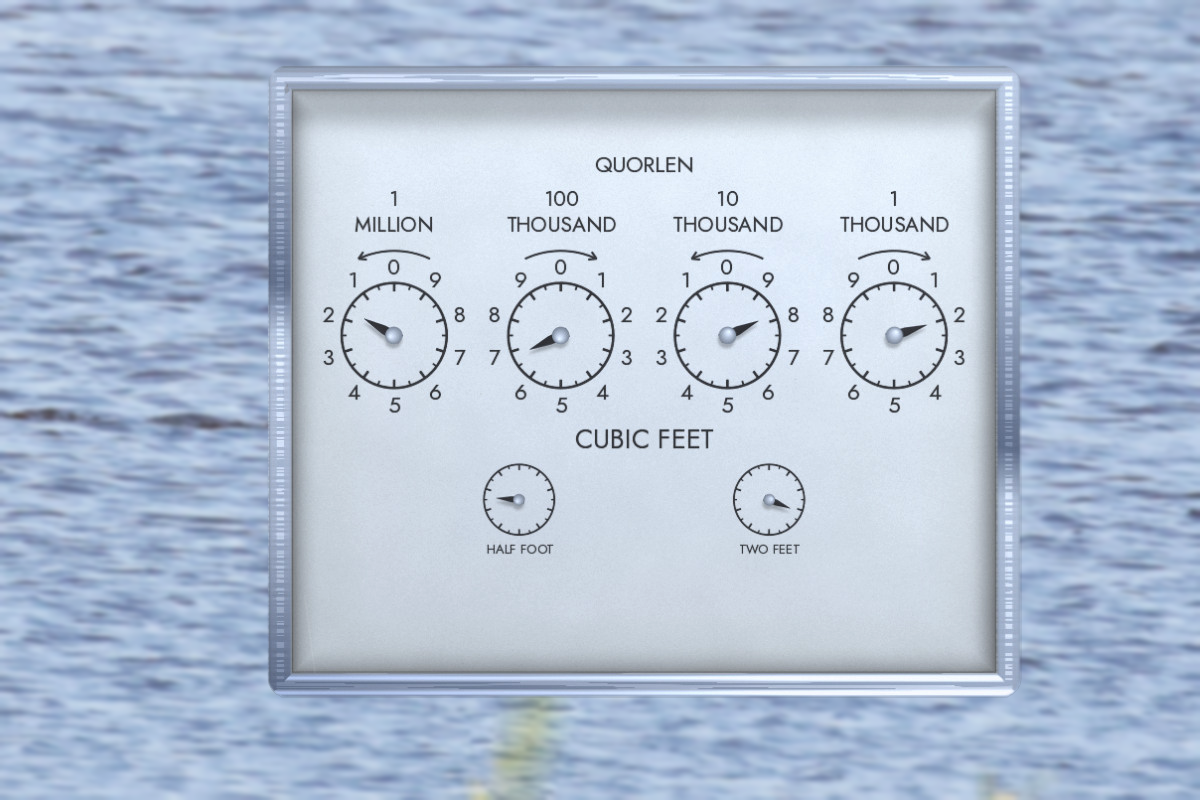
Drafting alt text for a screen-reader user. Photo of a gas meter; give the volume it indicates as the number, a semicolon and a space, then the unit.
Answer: 168200; ft³
